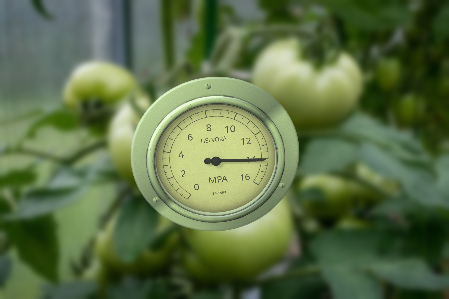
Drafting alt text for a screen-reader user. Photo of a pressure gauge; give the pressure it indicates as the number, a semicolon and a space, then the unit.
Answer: 14; MPa
